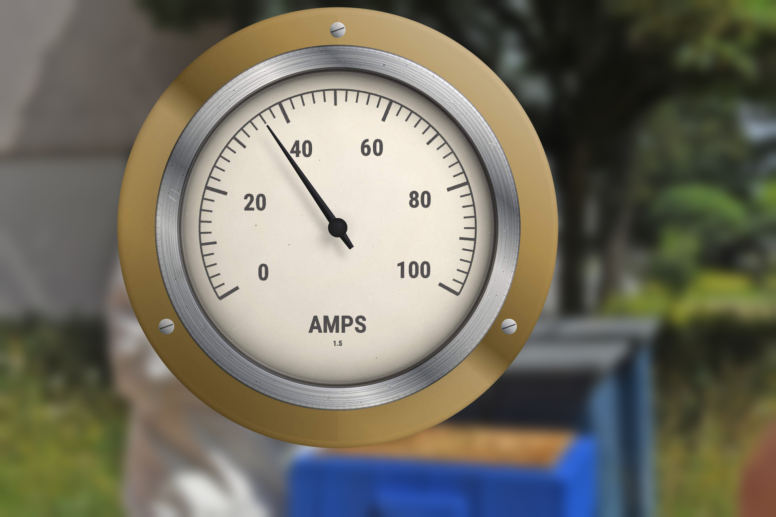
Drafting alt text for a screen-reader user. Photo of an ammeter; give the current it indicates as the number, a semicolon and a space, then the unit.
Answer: 36; A
